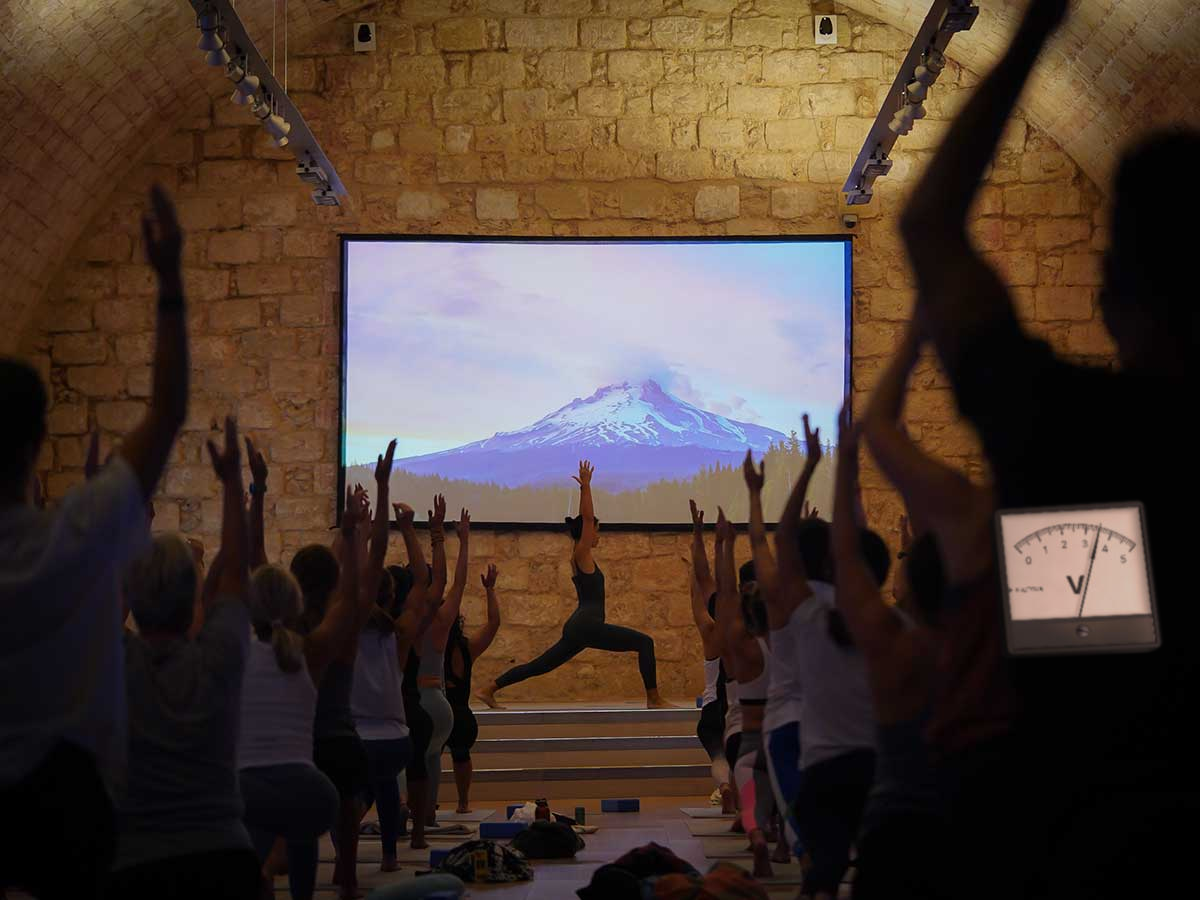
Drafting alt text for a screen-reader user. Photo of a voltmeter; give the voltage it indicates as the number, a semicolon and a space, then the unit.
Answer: 3.5; V
